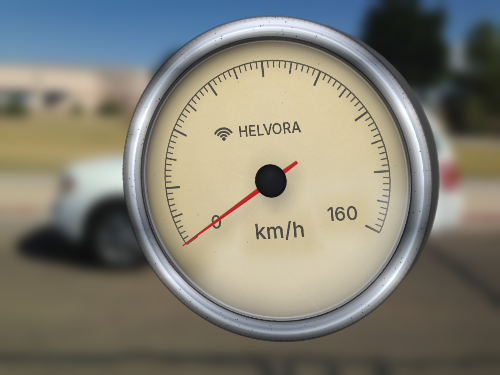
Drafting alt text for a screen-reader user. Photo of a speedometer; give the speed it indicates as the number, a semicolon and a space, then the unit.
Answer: 0; km/h
